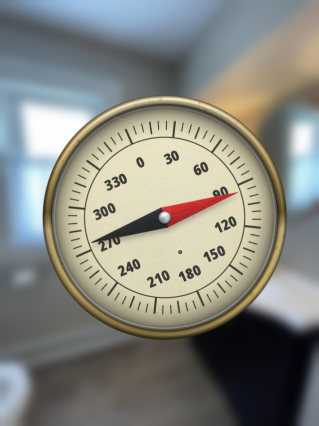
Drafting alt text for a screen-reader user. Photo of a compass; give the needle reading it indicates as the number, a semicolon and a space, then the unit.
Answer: 95; °
